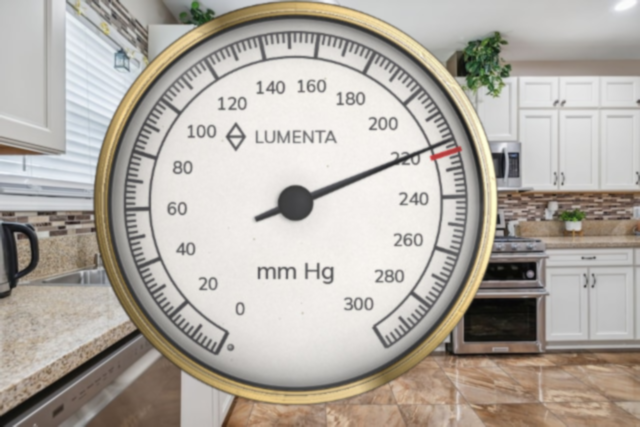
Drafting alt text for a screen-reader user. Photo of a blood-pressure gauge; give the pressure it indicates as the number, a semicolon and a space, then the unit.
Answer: 220; mmHg
